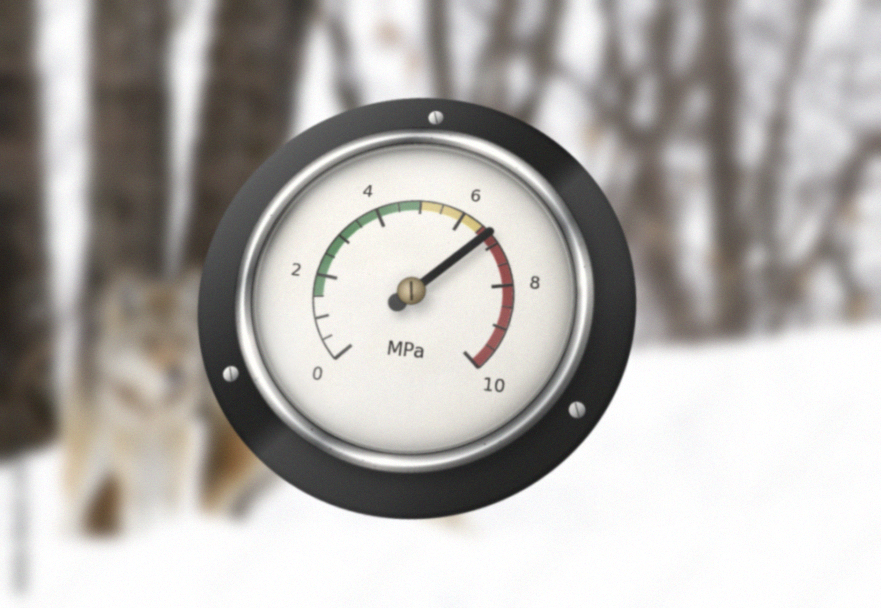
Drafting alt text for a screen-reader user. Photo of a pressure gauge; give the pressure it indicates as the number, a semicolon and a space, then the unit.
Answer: 6.75; MPa
